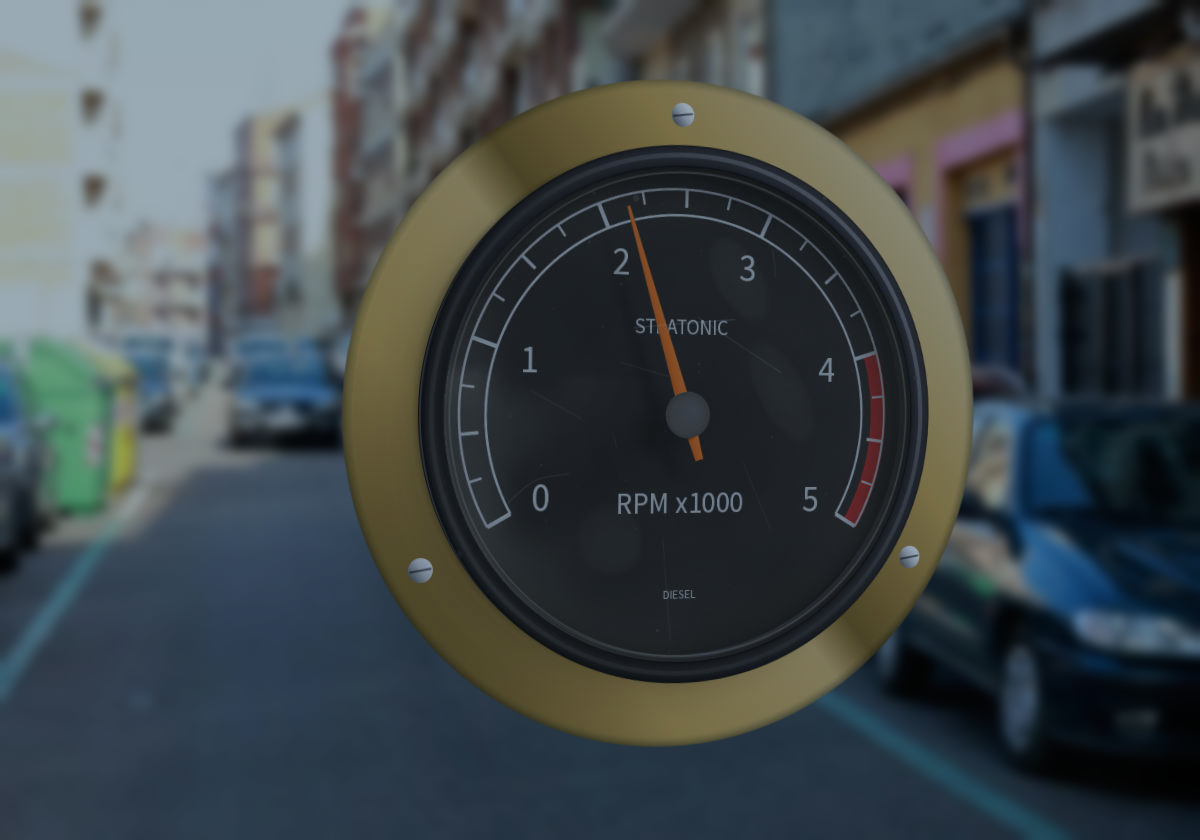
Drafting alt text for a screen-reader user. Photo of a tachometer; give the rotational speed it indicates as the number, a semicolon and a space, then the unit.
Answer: 2125; rpm
